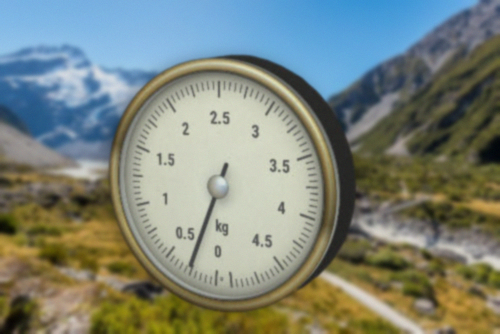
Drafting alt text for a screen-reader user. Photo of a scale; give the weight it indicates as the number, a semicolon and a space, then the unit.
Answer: 0.25; kg
